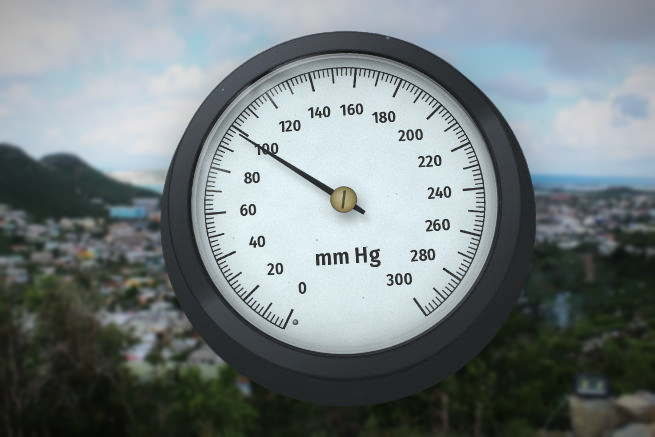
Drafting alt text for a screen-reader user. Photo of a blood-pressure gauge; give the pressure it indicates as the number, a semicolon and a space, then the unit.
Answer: 98; mmHg
